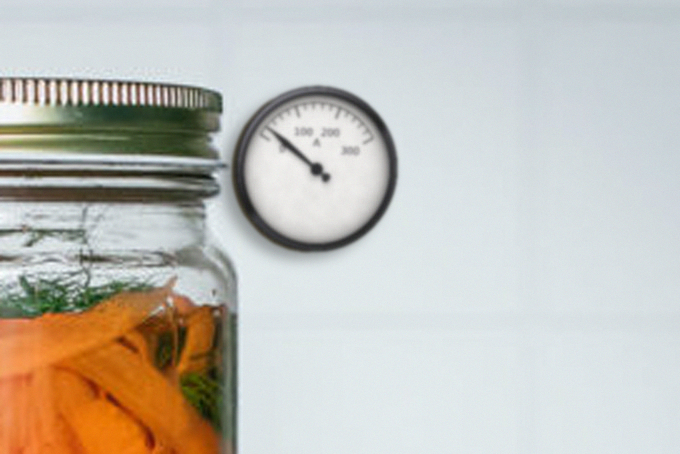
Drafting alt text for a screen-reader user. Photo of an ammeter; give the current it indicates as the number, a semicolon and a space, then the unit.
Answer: 20; A
